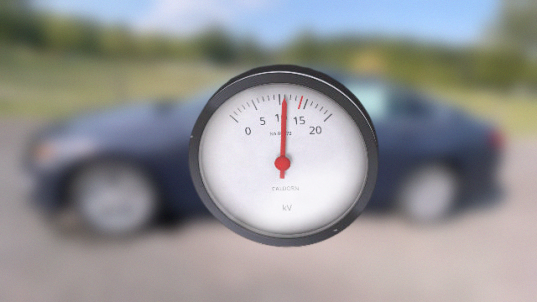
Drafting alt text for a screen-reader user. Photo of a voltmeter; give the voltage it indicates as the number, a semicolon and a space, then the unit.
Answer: 11; kV
